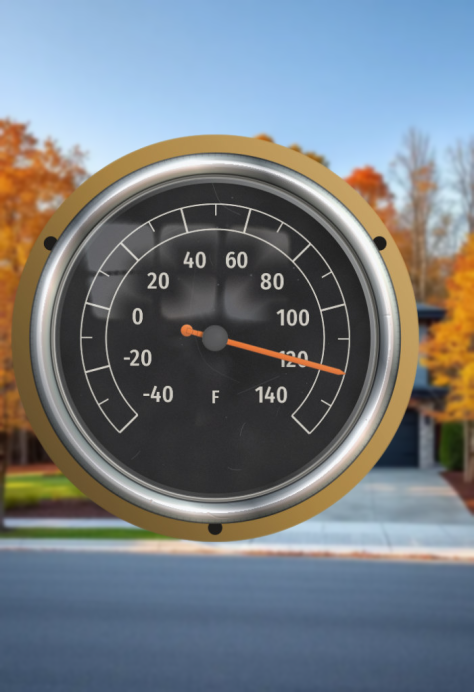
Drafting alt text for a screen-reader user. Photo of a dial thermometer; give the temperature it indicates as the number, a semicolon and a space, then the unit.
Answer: 120; °F
